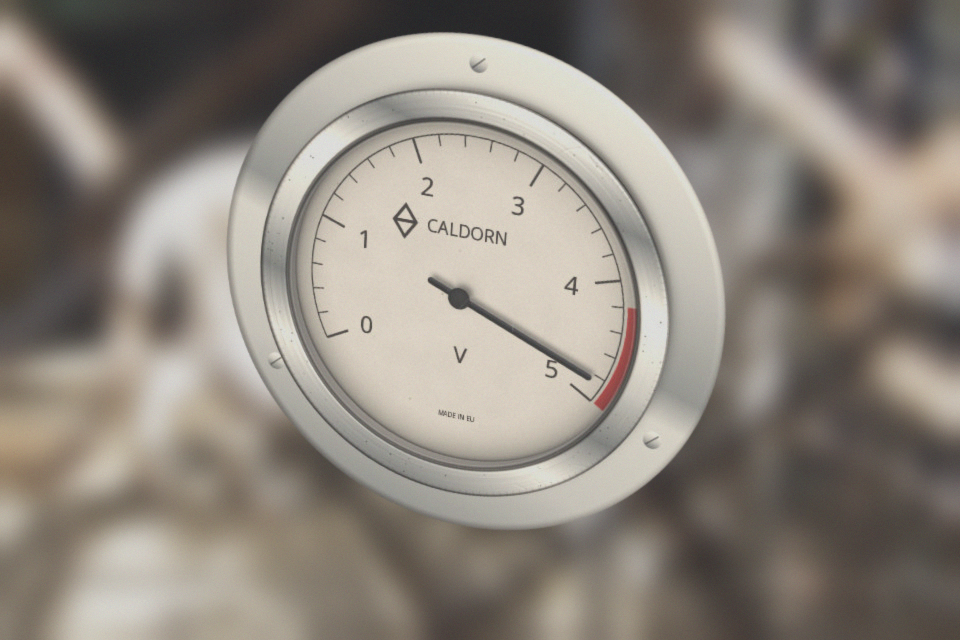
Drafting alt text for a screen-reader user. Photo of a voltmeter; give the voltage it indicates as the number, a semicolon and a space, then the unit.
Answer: 4.8; V
